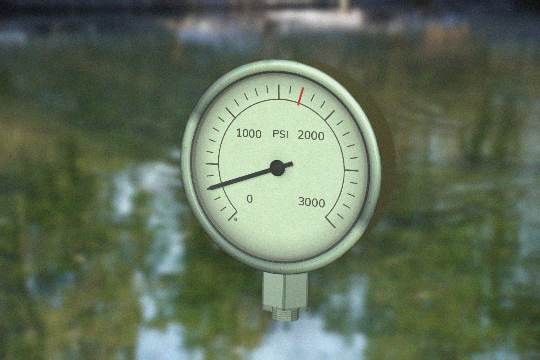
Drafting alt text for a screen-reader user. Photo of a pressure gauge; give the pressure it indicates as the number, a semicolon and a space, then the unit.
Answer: 300; psi
